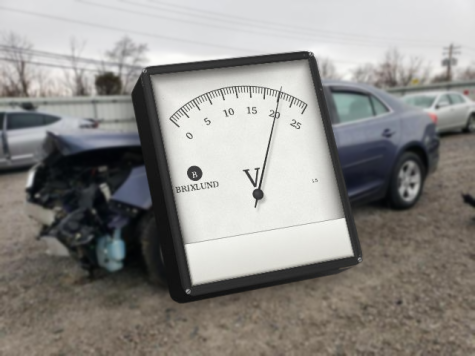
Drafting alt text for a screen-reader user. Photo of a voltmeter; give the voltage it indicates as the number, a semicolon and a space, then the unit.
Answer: 20; V
